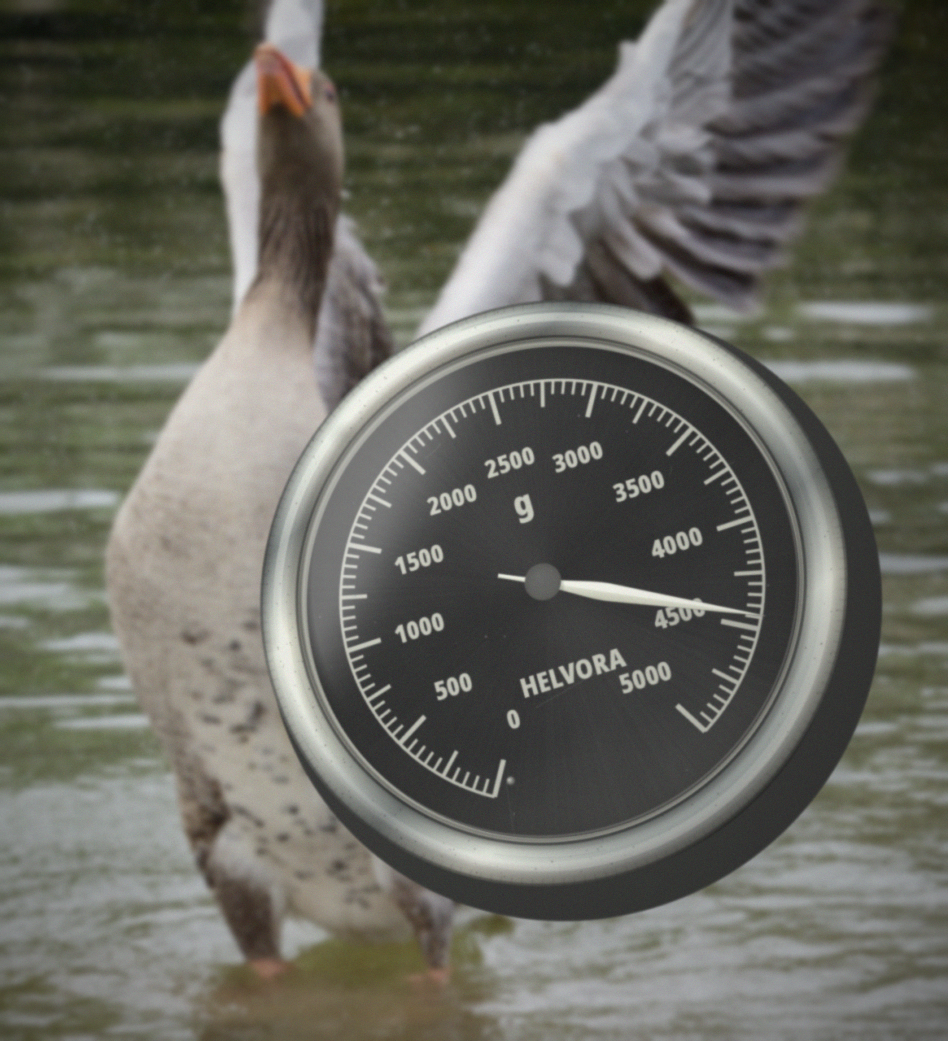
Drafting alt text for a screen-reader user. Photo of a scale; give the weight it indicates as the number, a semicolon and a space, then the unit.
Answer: 4450; g
